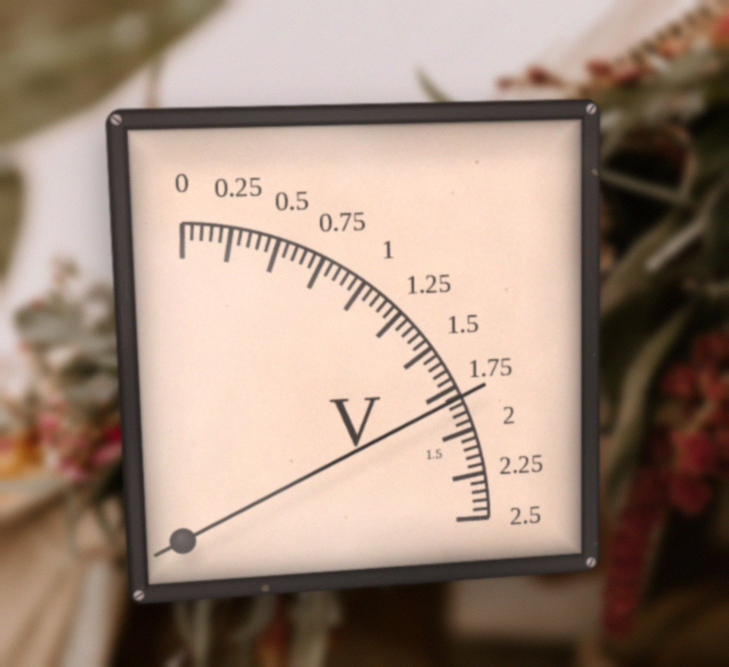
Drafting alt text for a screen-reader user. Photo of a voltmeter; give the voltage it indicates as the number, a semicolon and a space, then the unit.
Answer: 1.8; V
